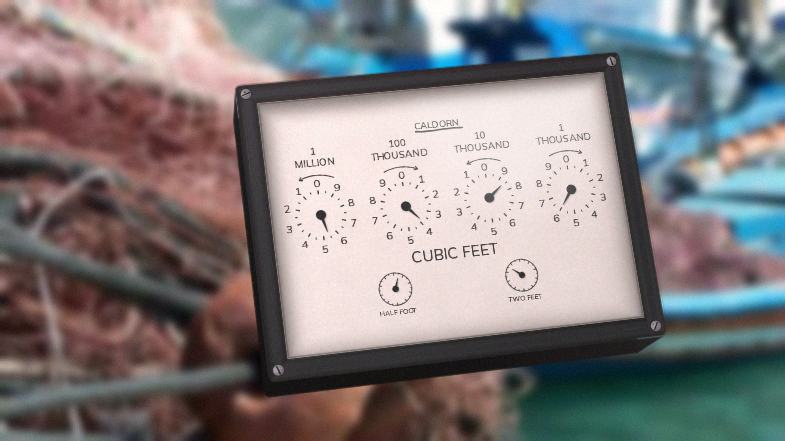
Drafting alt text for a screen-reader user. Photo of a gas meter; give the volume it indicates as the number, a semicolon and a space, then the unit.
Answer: 538600; ft³
